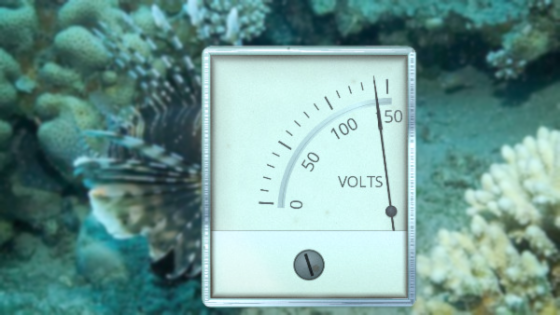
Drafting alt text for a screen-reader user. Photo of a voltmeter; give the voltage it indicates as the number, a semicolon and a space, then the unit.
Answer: 140; V
